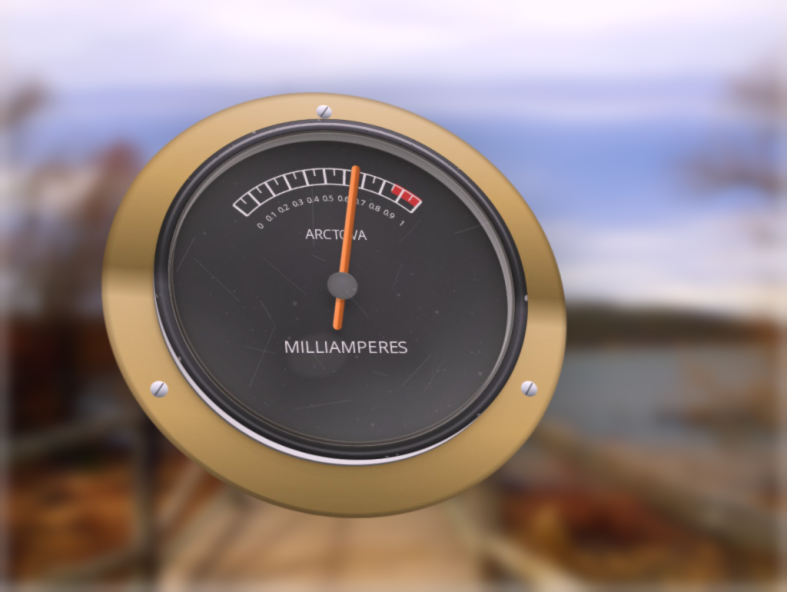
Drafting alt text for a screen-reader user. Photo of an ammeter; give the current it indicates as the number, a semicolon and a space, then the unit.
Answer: 0.65; mA
